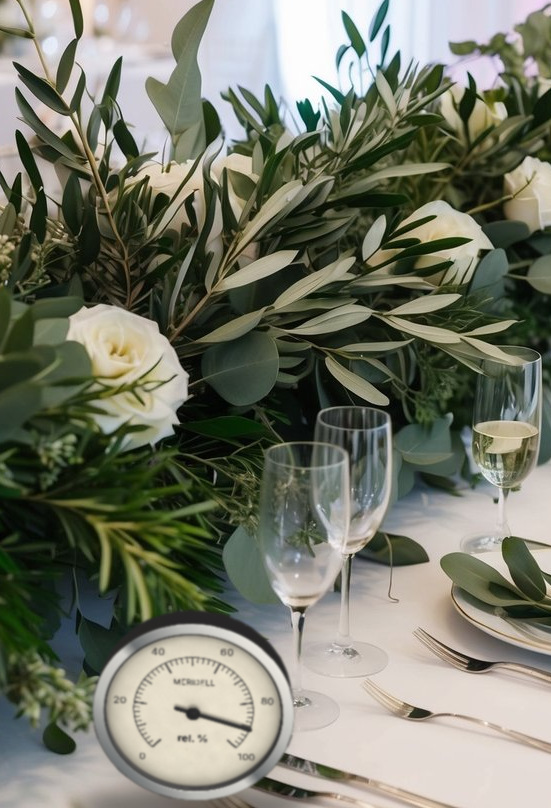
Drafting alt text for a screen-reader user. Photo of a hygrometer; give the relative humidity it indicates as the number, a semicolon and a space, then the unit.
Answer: 90; %
